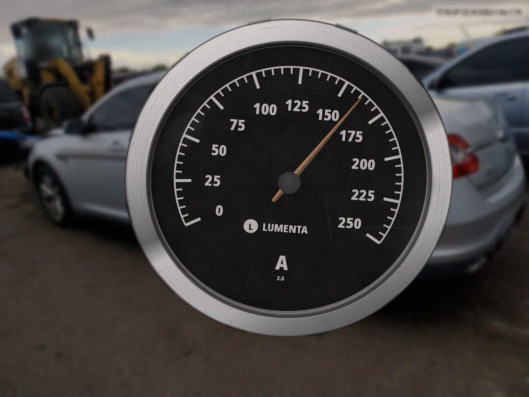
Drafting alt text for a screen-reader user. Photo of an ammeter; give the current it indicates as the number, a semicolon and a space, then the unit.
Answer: 160; A
